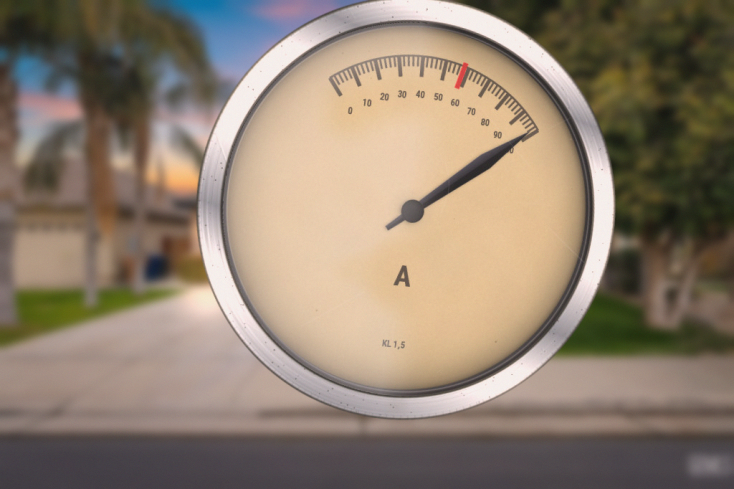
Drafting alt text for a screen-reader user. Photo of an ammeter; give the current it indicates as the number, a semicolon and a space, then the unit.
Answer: 98; A
